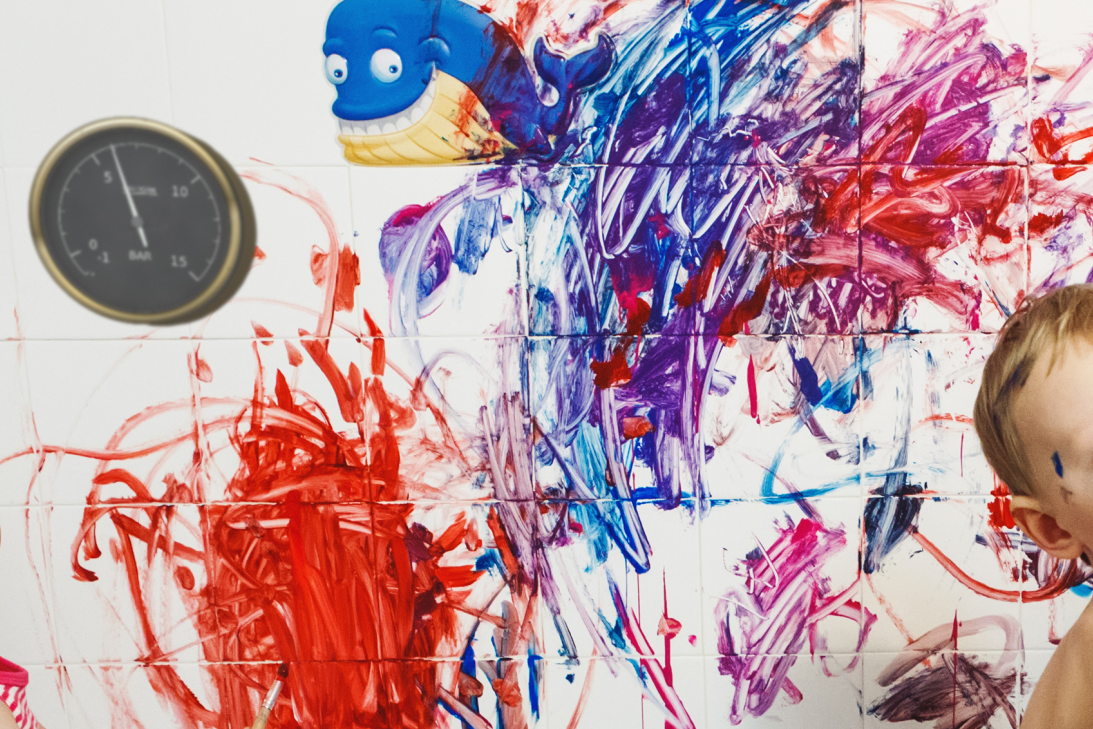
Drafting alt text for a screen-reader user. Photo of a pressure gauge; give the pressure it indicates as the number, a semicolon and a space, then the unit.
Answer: 6; bar
